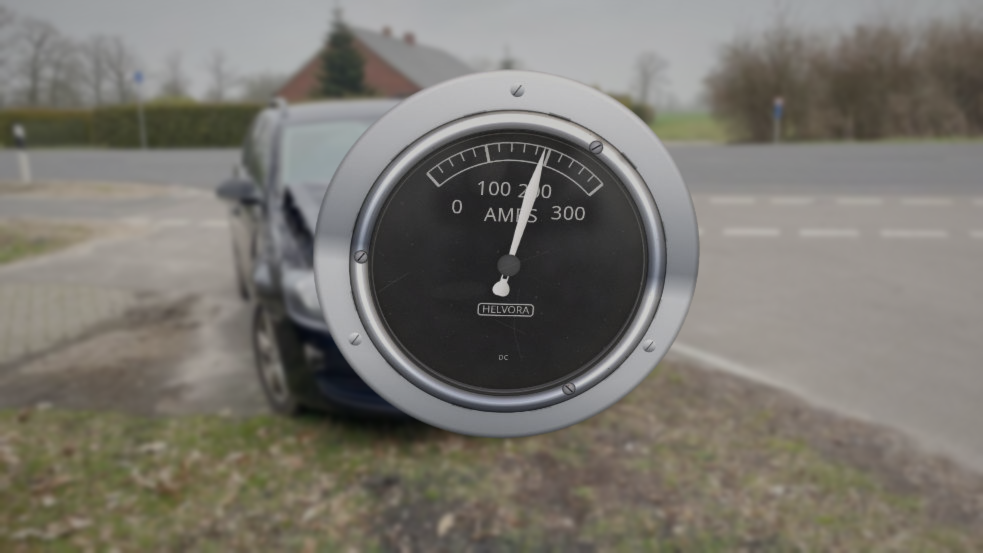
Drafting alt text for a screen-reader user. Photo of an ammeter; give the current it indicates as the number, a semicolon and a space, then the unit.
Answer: 190; A
